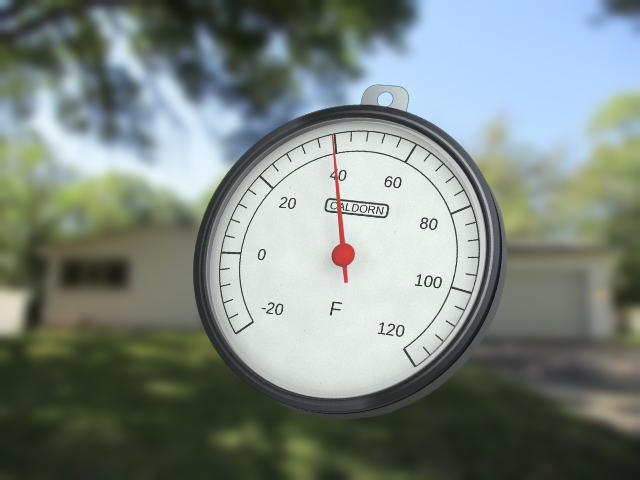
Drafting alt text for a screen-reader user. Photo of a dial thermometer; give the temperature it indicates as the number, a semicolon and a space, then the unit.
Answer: 40; °F
